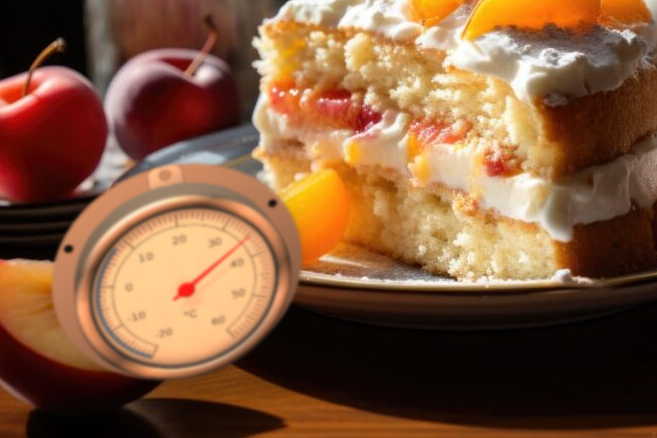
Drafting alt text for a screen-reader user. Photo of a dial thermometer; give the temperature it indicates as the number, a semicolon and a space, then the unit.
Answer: 35; °C
